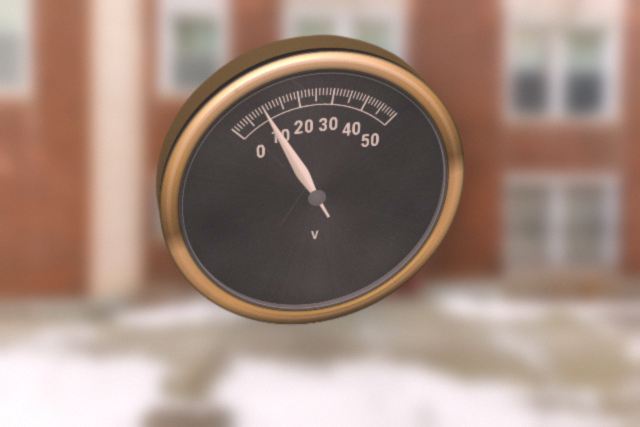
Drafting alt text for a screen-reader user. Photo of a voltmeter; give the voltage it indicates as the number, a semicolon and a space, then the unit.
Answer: 10; V
